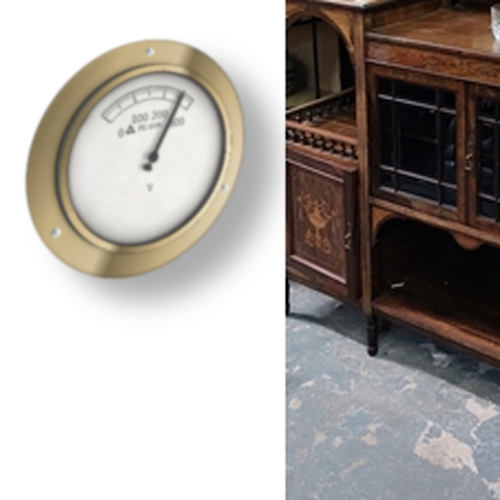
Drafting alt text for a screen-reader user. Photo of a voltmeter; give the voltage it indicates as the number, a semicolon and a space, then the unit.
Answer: 250; V
